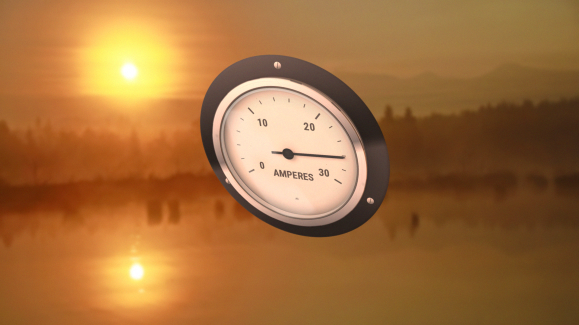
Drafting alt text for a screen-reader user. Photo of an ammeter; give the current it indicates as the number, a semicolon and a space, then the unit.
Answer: 26; A
